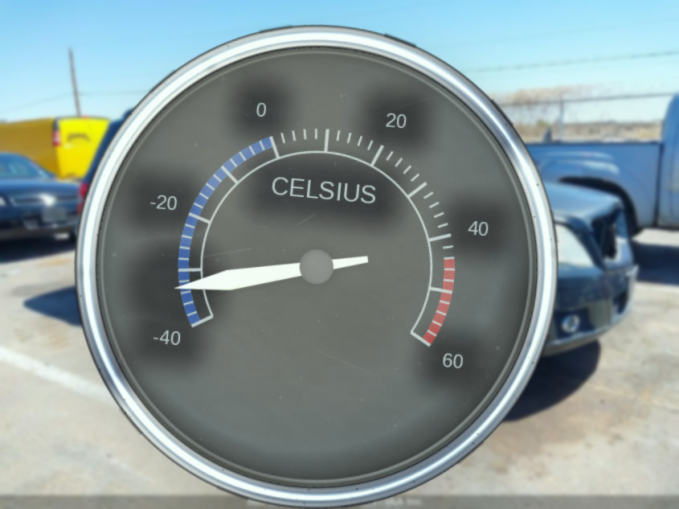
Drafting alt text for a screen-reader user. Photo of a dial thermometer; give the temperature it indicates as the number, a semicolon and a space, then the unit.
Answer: -33; °C
